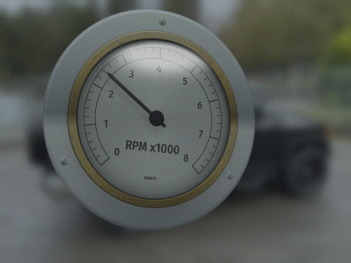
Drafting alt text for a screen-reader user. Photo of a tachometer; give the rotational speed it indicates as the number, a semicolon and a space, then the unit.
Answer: 2400; rpm
